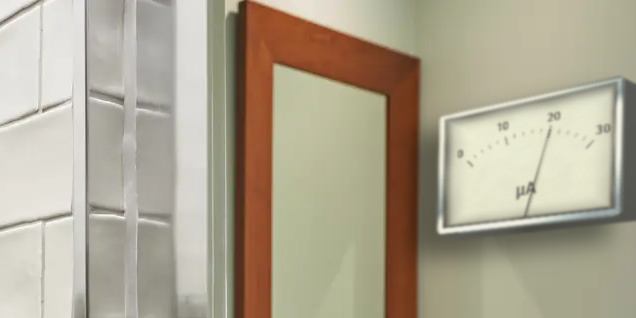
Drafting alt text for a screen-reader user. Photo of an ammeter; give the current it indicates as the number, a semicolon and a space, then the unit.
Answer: 20; µA
